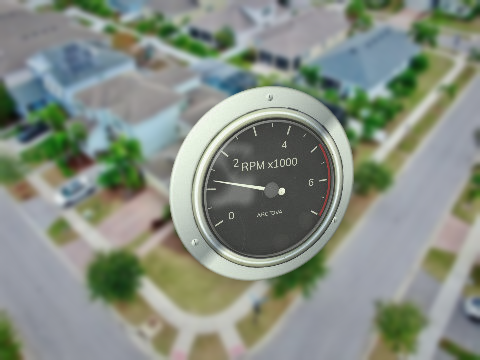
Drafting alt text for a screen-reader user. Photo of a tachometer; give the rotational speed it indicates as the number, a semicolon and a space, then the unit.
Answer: 1250; rpm
